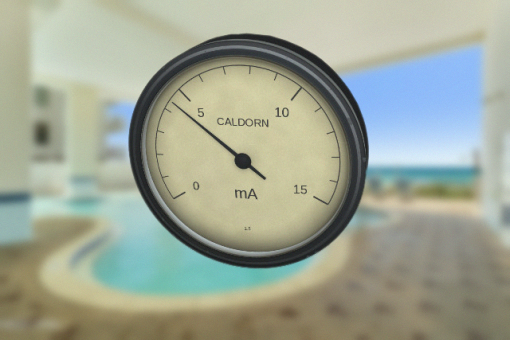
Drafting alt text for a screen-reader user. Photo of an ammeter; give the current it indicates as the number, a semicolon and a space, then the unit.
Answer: 4.5; mA
